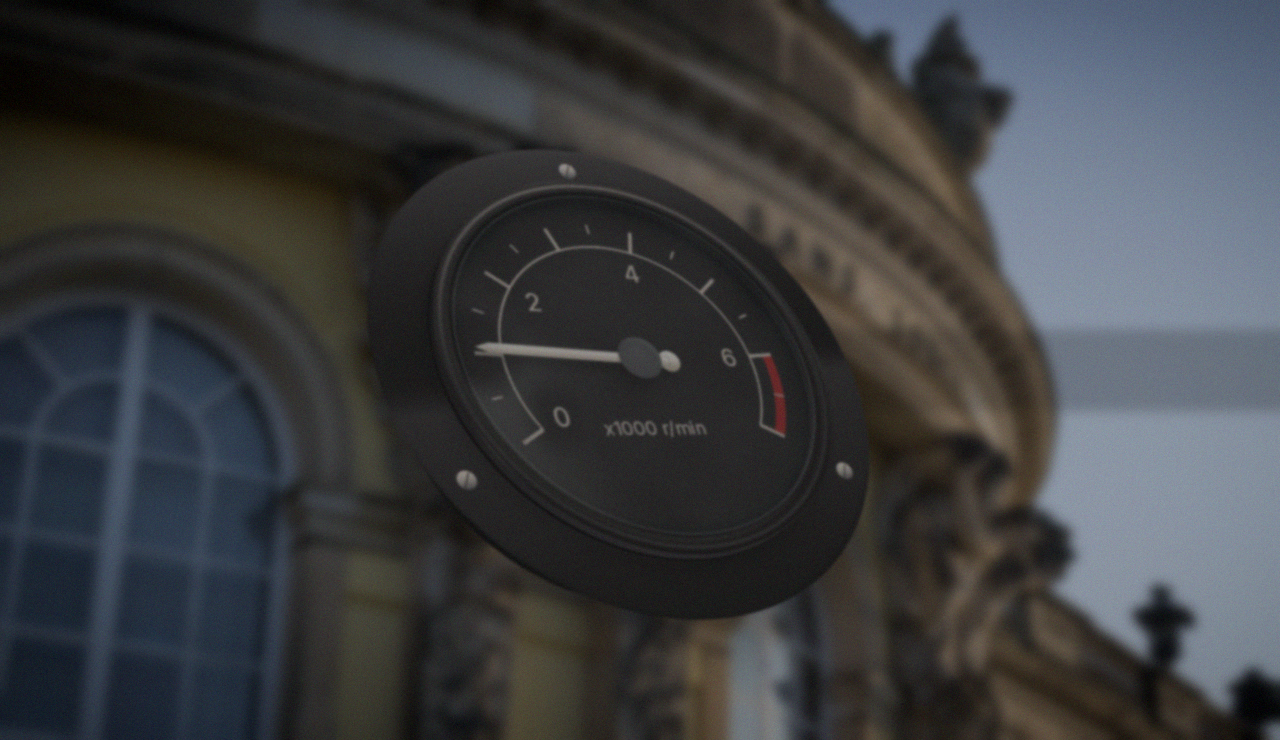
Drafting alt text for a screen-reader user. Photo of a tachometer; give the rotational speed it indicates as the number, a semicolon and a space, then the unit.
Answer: 1000; rpm
